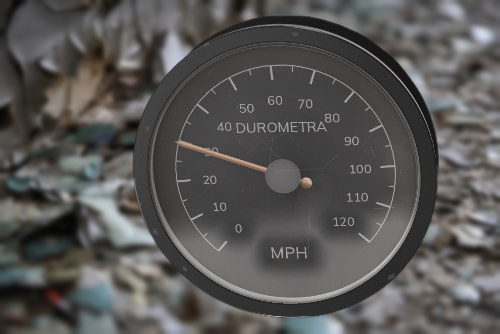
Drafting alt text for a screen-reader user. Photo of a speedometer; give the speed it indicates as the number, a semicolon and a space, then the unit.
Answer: 30; mph
